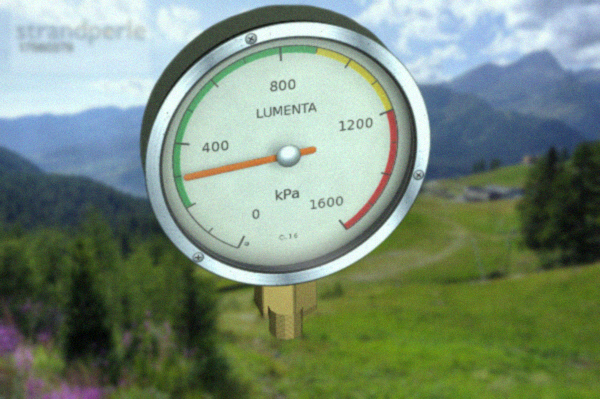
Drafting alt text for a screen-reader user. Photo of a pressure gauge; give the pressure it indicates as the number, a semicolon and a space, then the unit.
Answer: 300; kPa
